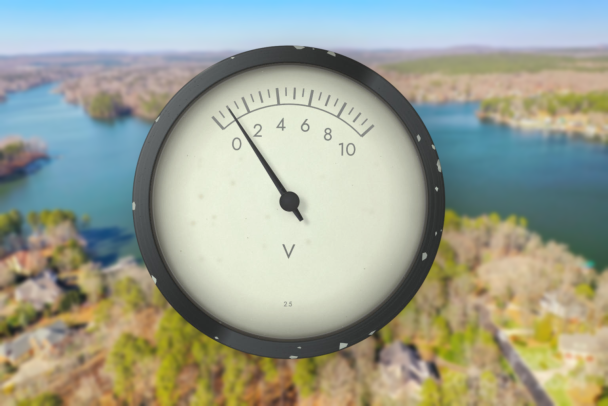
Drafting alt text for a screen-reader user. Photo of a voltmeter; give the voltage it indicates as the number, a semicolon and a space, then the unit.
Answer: 1; V
